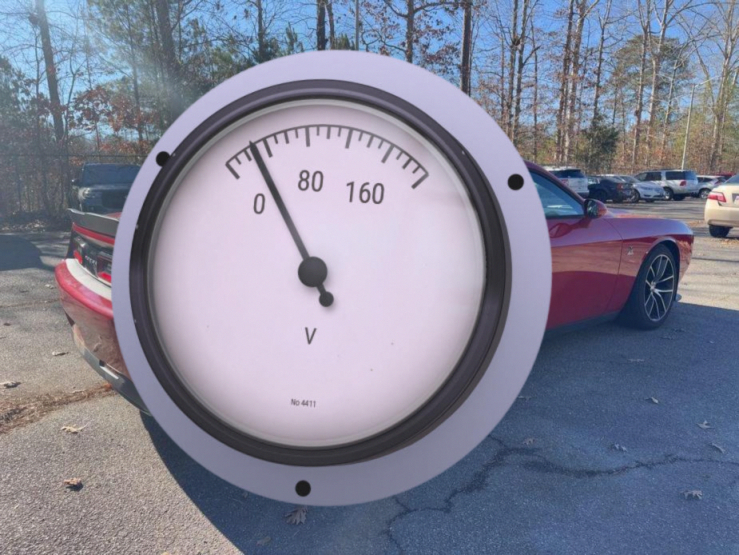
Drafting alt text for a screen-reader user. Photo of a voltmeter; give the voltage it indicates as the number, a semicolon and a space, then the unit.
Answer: 30; V
